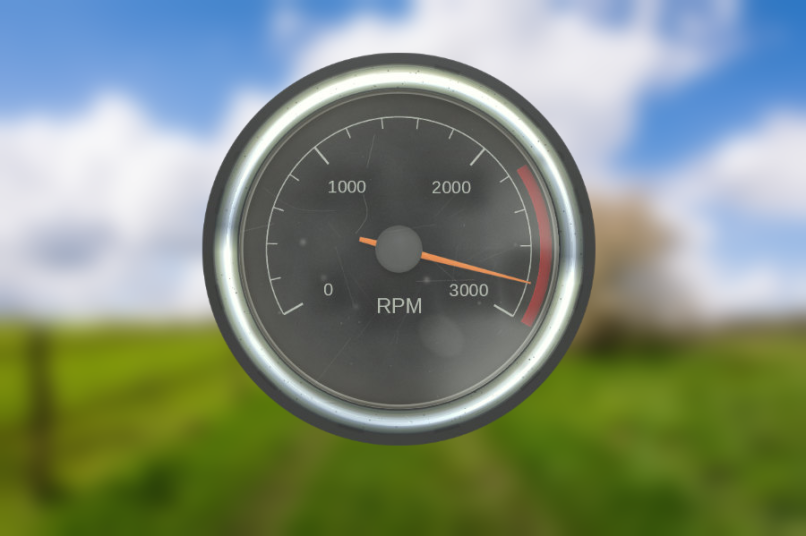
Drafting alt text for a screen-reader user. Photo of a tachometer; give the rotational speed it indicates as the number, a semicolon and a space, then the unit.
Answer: 2800; rpm
